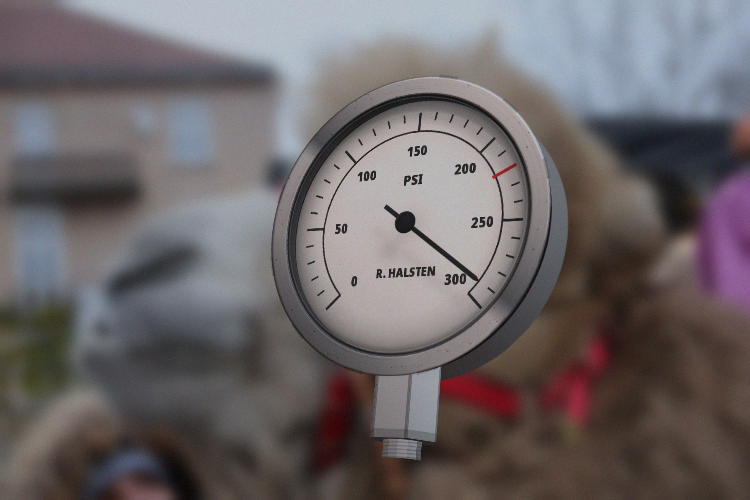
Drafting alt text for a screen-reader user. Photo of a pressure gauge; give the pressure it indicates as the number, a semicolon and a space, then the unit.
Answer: 290; psi
